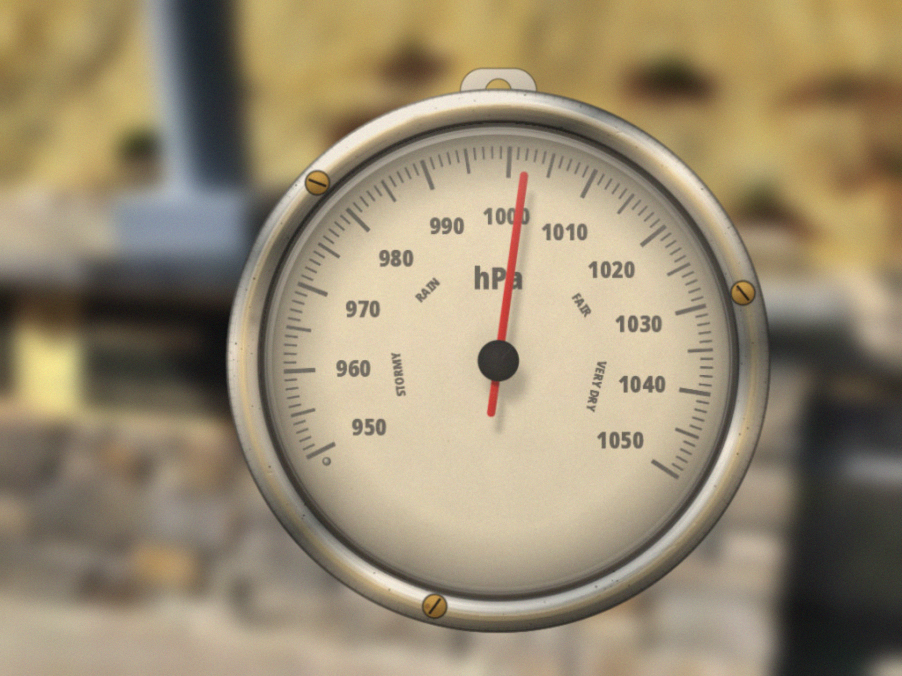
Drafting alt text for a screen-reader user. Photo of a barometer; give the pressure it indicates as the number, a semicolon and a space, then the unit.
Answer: 1002; hPa
